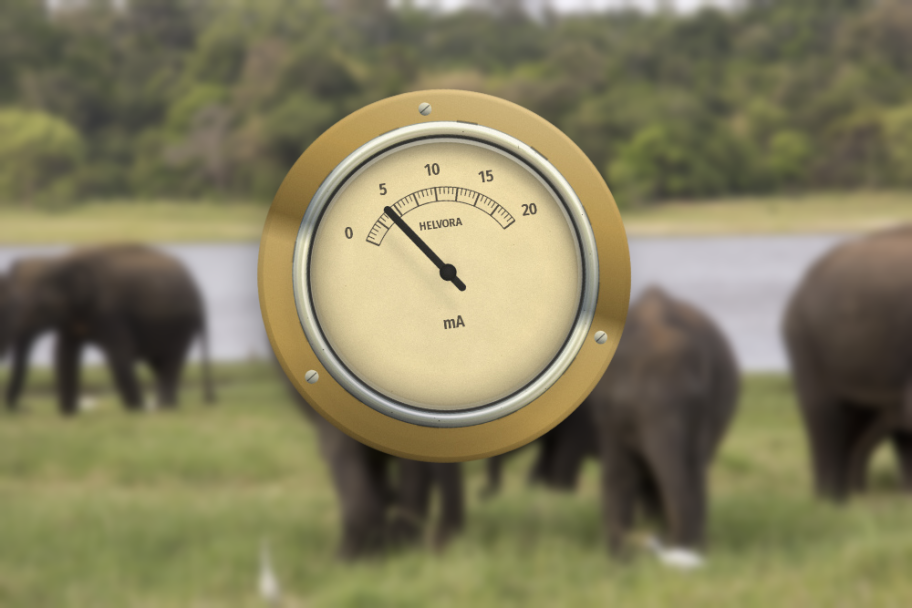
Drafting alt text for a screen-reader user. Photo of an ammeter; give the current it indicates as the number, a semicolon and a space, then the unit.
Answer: 4; mA
